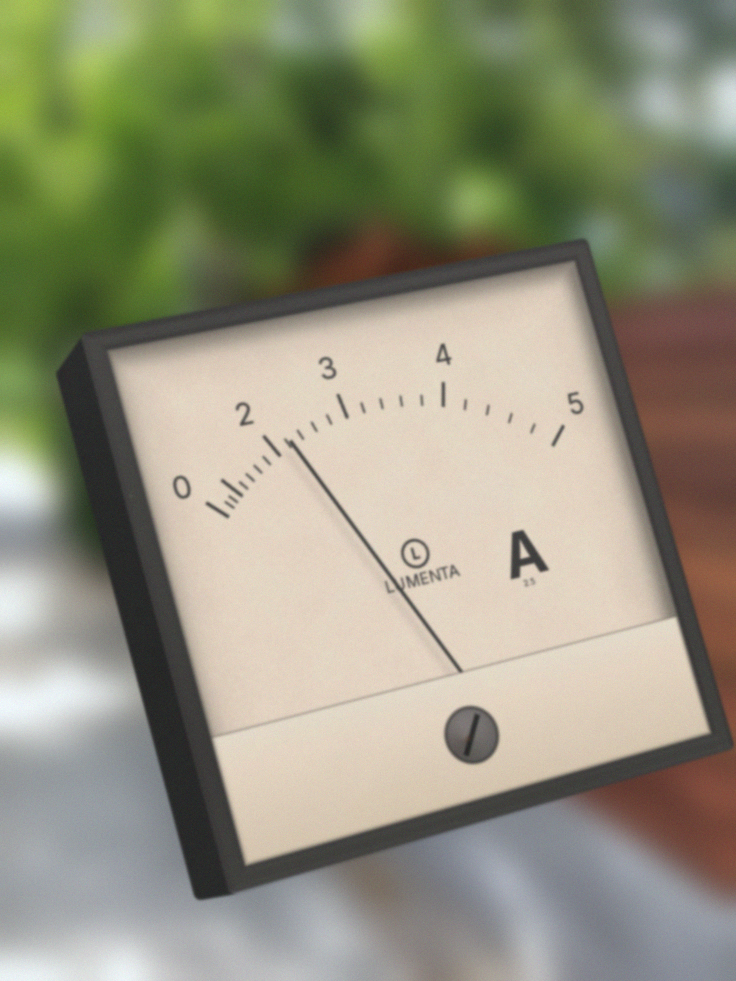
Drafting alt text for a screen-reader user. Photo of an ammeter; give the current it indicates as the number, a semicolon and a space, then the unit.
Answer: 2.2; A
